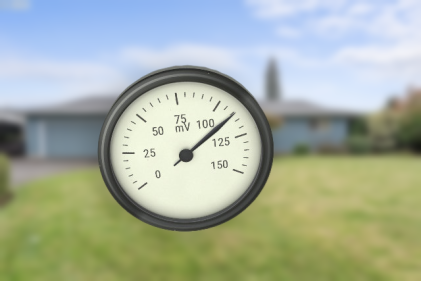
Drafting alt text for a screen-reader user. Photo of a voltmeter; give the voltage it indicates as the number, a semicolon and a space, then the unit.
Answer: 110; mV
